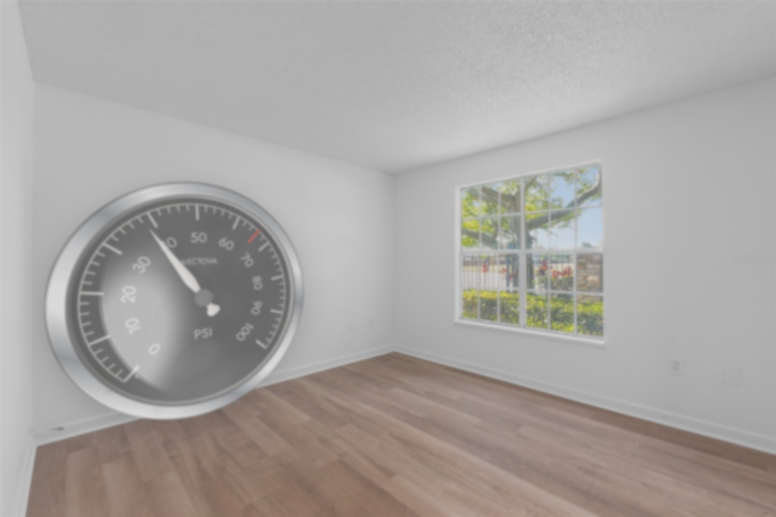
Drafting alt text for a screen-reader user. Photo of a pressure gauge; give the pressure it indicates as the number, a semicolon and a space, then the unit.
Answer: 38; psi
